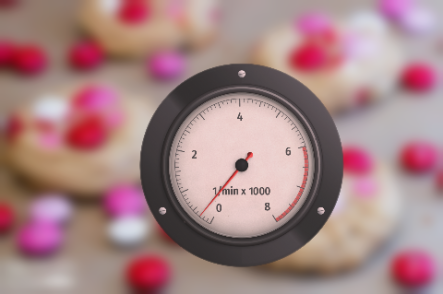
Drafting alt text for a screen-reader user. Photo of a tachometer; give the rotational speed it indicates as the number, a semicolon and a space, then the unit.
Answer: 300; rpm
